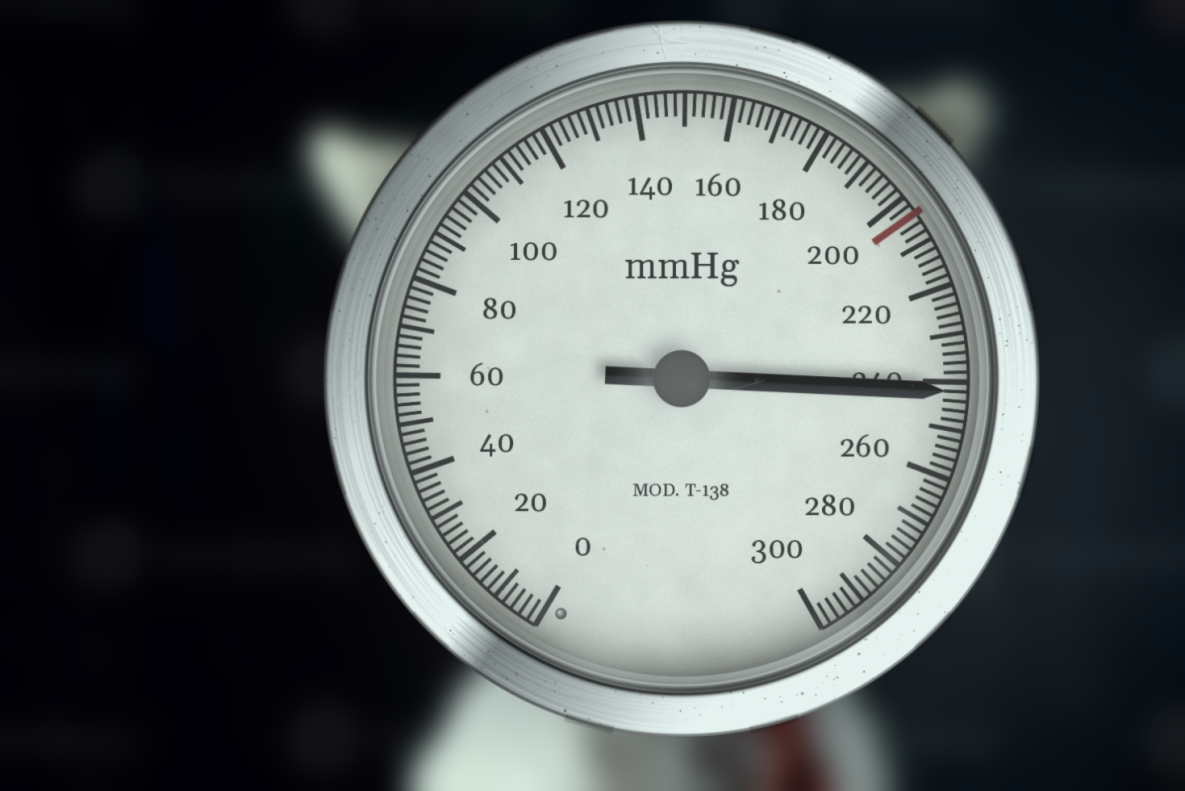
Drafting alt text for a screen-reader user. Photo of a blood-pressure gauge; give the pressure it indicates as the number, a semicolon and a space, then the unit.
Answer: 242; mmHg
